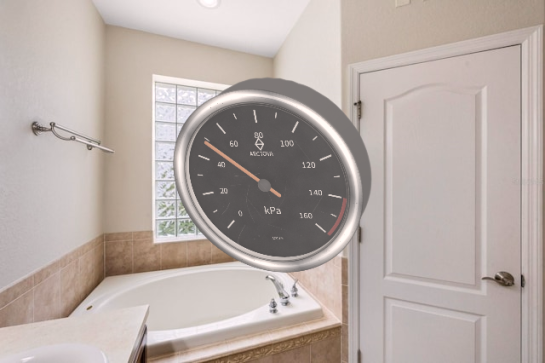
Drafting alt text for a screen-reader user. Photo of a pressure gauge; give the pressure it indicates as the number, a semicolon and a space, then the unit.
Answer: 50; kPa
